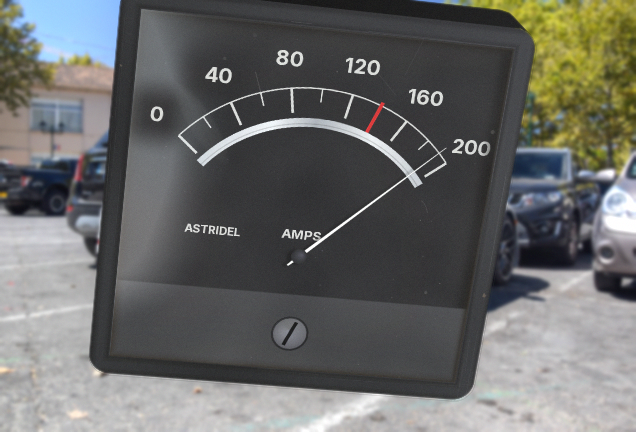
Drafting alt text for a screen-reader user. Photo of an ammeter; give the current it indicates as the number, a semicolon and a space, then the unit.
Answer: 190; A
